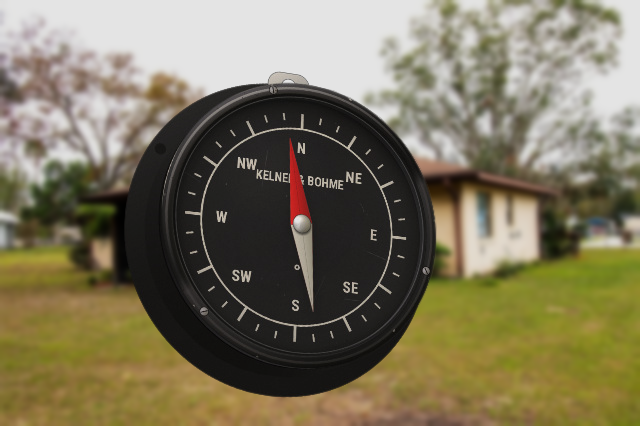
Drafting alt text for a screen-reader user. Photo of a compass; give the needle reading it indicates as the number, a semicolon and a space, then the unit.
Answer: 350; °
